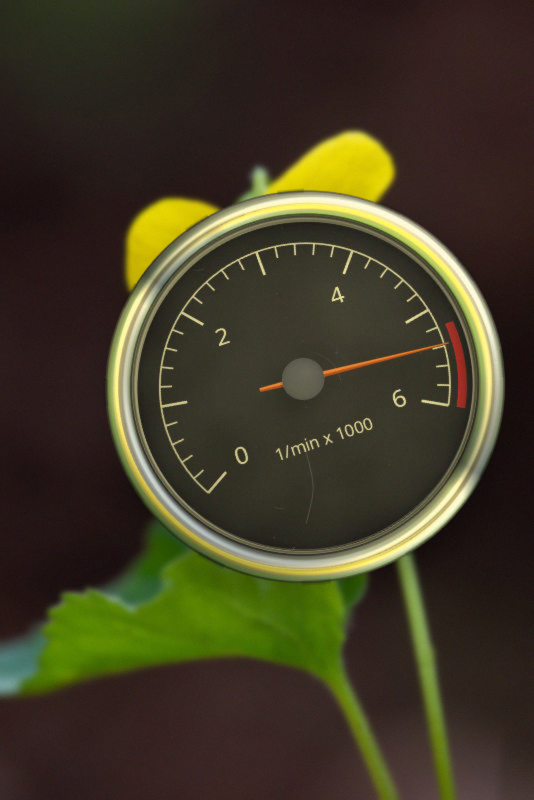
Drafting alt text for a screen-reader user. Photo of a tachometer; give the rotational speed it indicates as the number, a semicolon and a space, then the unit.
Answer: 5400; rpm
